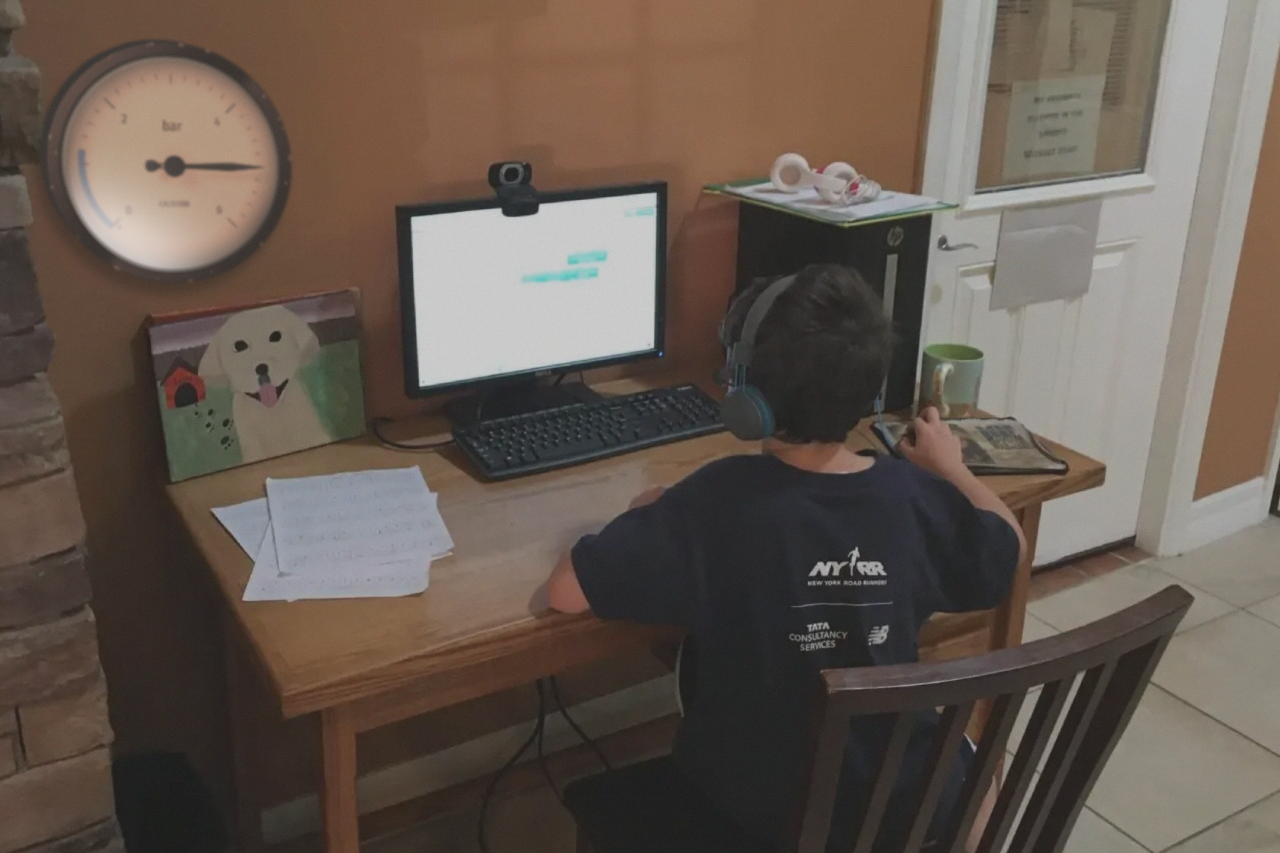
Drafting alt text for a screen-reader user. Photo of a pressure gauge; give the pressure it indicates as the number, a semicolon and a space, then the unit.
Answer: 5; bar
